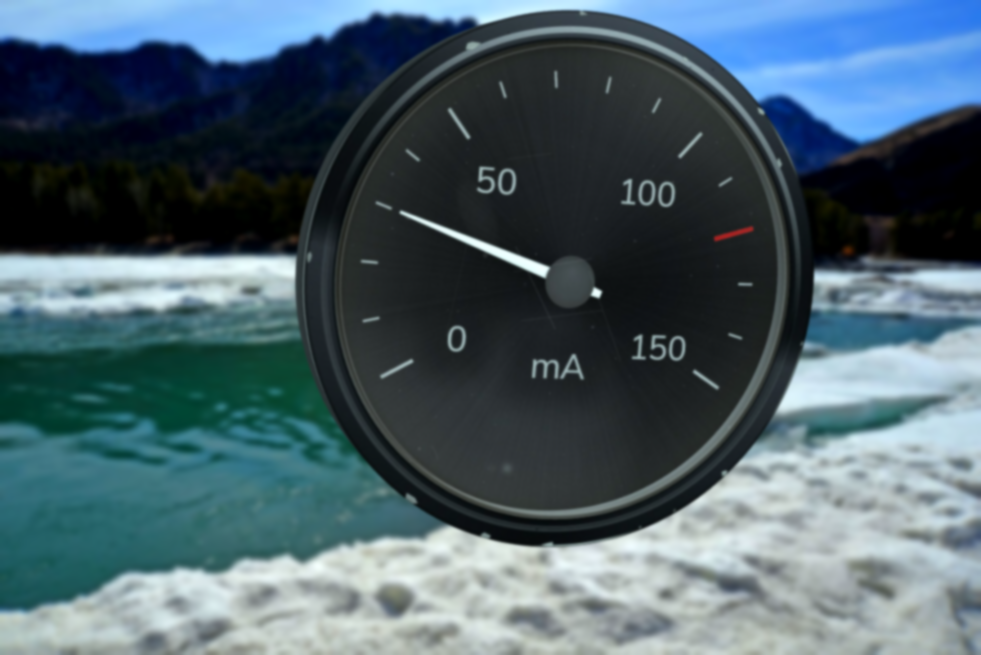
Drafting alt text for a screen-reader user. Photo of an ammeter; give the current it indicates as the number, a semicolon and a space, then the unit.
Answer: 30; mA
